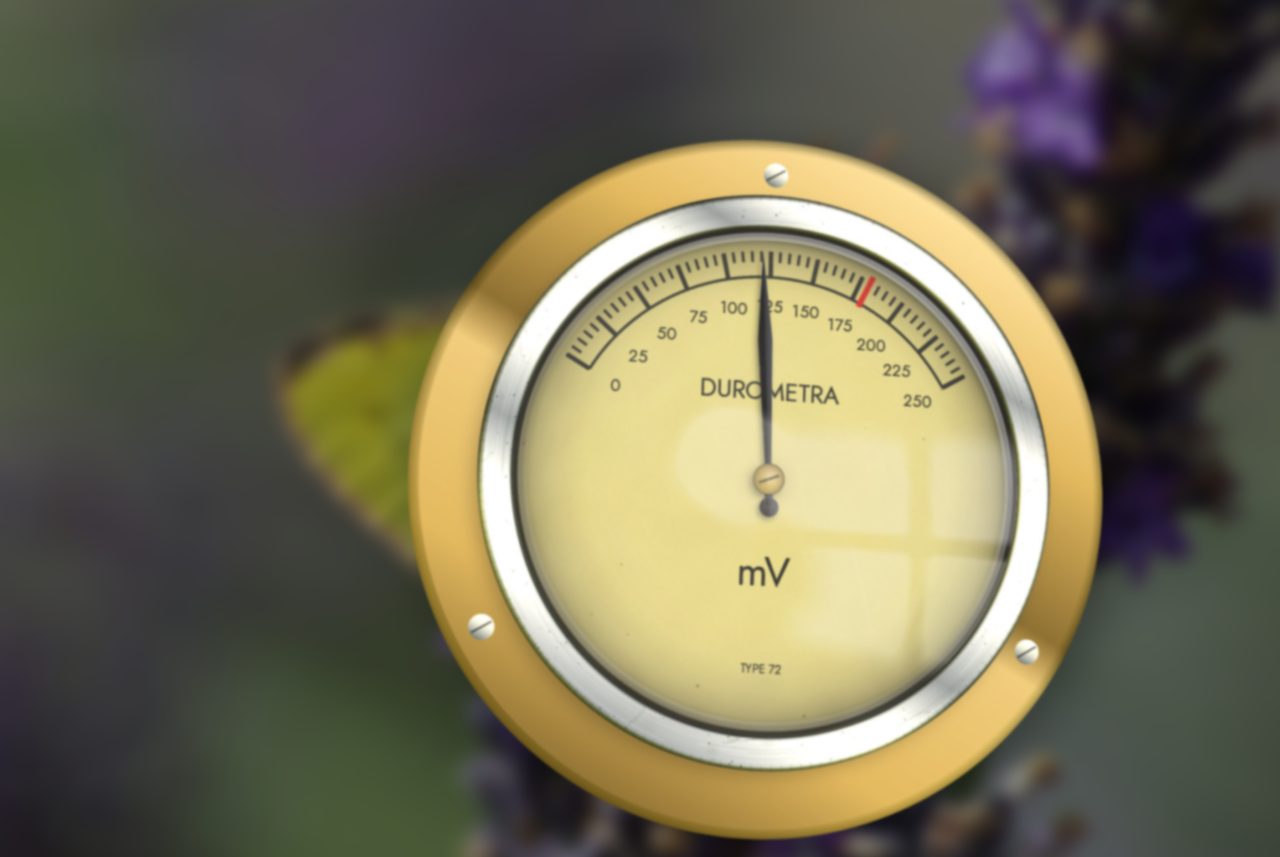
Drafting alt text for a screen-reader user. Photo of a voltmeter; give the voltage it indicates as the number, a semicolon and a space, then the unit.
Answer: 120; mV
